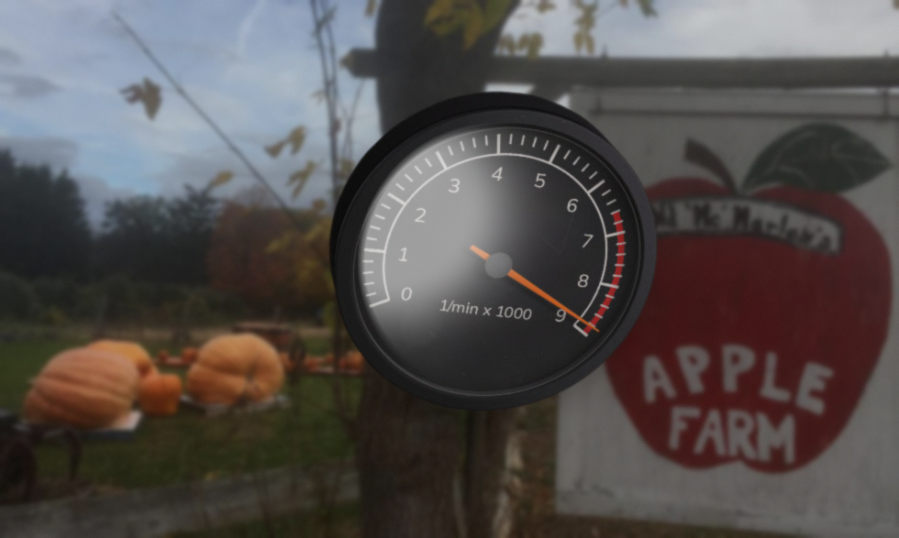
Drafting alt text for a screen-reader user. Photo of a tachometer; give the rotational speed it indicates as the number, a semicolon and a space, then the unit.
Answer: 8800; rpm
